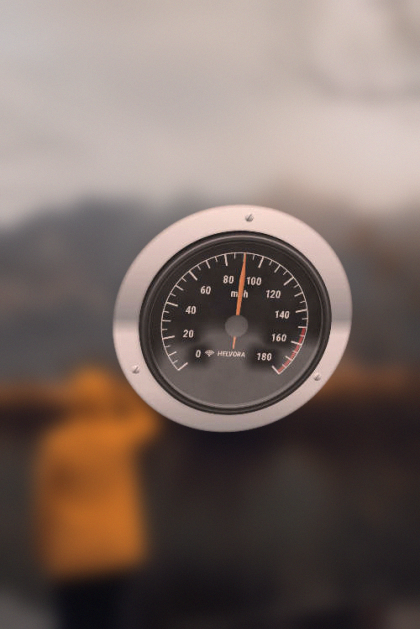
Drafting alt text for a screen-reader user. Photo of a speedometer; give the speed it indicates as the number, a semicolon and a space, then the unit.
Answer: 90; mph
